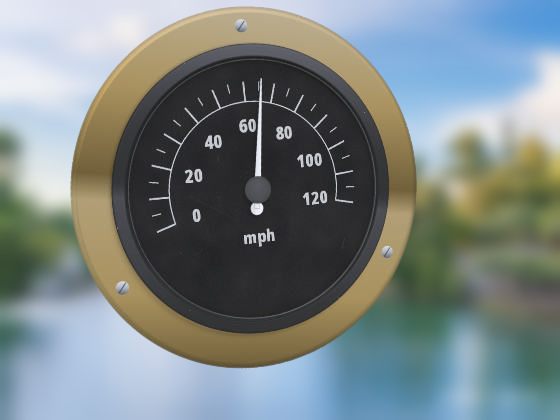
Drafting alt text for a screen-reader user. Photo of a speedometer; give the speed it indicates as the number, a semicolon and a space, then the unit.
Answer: 65; mph
